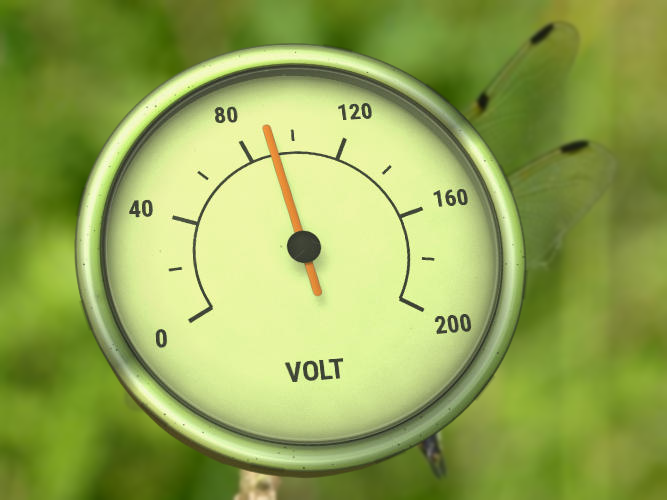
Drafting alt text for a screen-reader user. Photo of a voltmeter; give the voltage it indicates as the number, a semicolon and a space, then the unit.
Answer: 90; V
